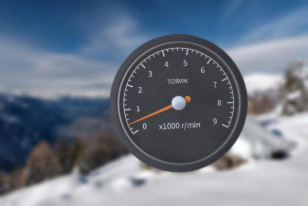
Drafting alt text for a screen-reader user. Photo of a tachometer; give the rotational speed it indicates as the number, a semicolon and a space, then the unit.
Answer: 400; rpm
